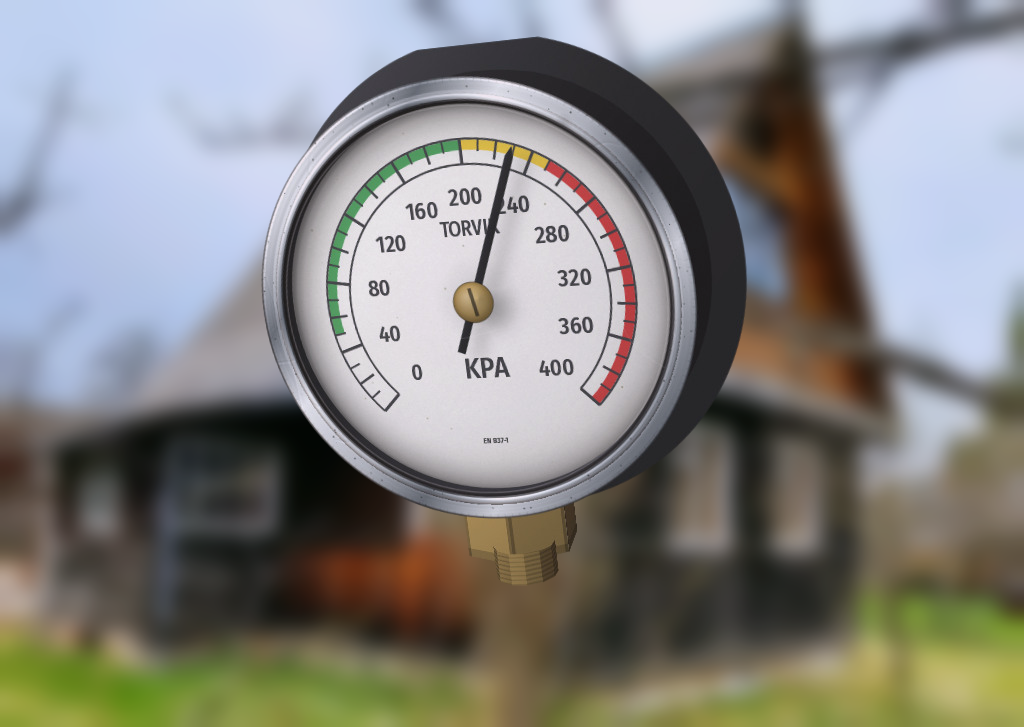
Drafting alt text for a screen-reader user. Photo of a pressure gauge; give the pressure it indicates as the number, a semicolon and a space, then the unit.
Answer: 230; kPa
